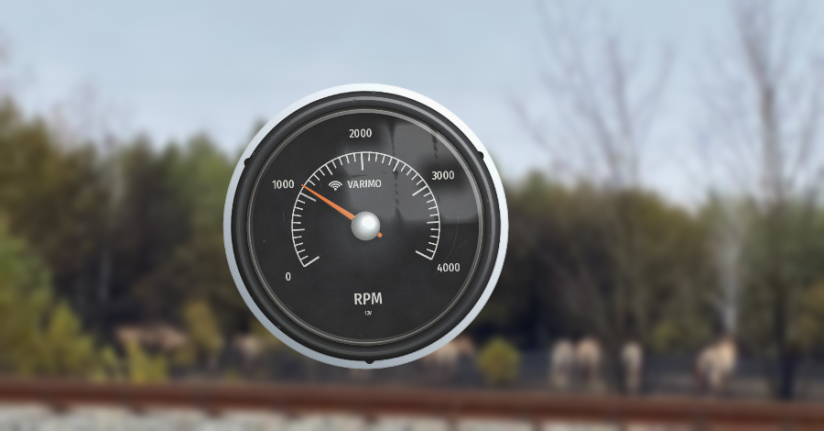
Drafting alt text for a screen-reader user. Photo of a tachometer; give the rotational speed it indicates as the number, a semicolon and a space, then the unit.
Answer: 1100; rpm
